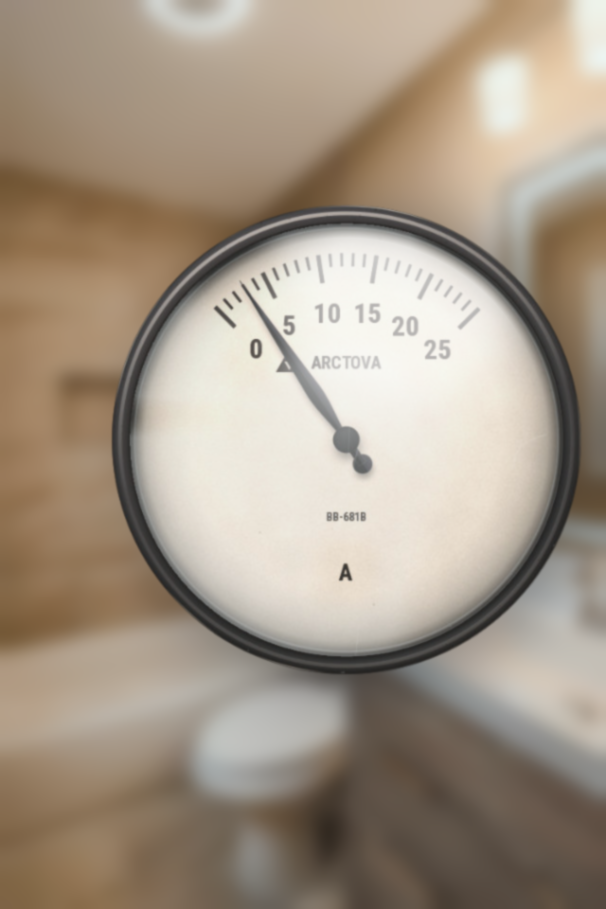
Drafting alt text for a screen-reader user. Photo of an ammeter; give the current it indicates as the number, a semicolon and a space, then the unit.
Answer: 3; A
